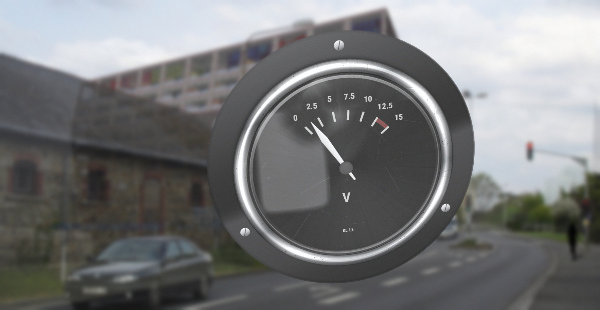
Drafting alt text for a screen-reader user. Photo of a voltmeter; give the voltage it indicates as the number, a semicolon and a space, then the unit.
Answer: 1.25; V
